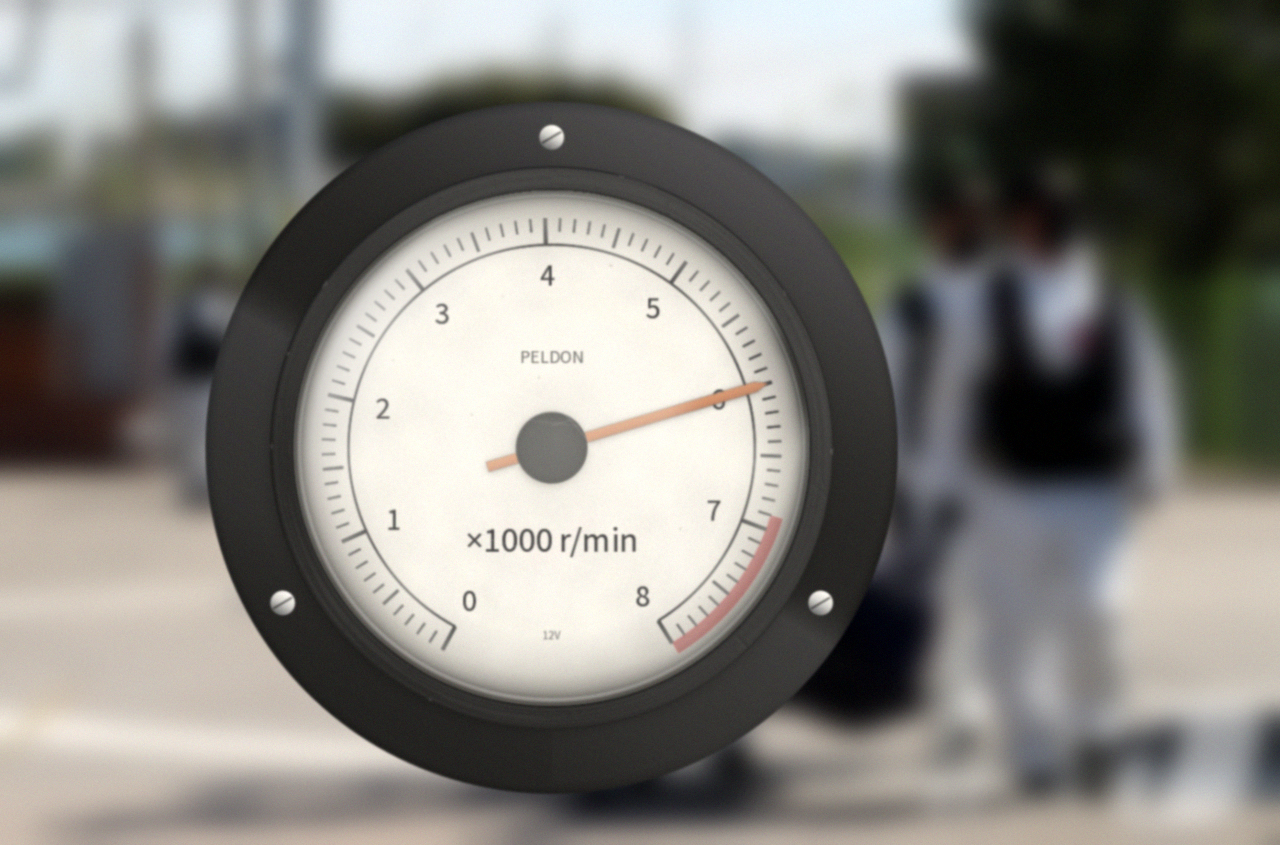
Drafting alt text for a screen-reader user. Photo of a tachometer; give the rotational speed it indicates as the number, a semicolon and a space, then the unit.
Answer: 6000; rpm
